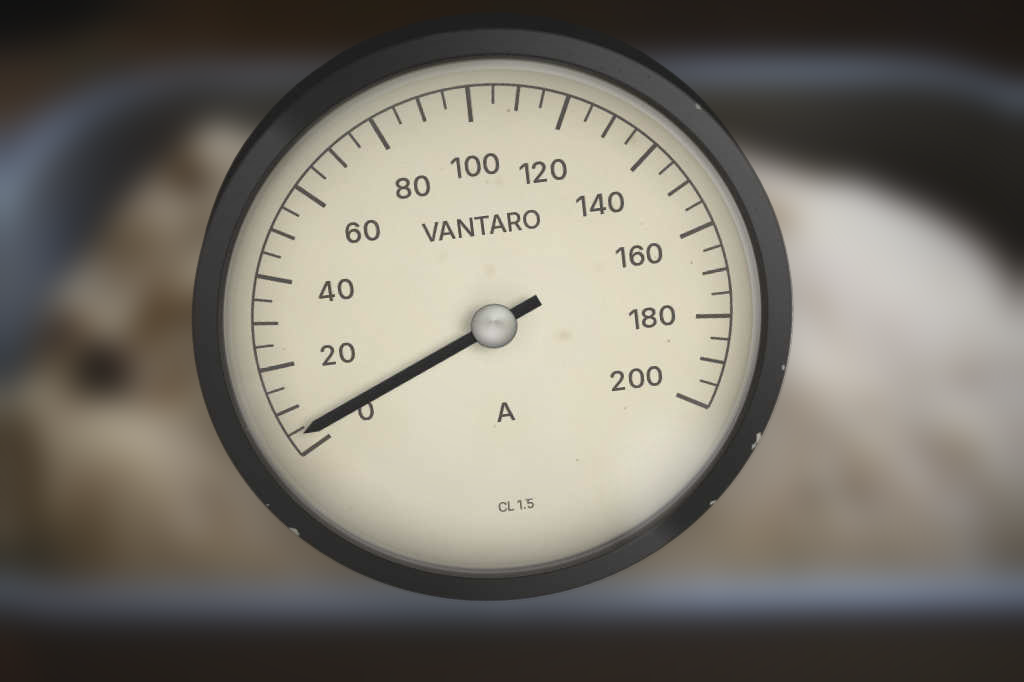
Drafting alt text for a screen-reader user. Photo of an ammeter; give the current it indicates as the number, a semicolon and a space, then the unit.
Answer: 5; A
